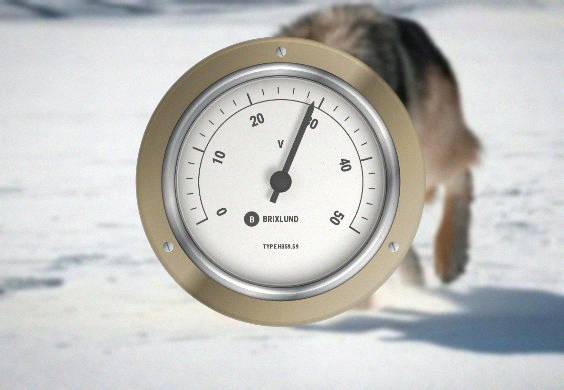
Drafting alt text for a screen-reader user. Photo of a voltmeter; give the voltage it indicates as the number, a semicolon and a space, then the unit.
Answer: 29; V
